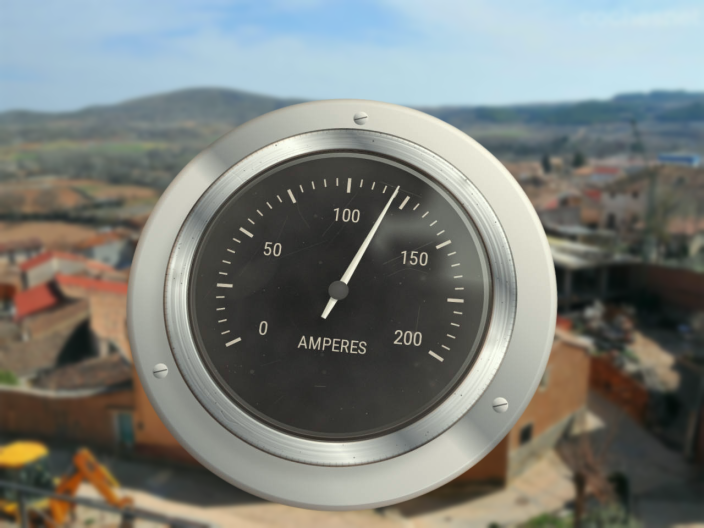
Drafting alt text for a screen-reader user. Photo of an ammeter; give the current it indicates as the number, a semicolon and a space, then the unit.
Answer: 120; A
